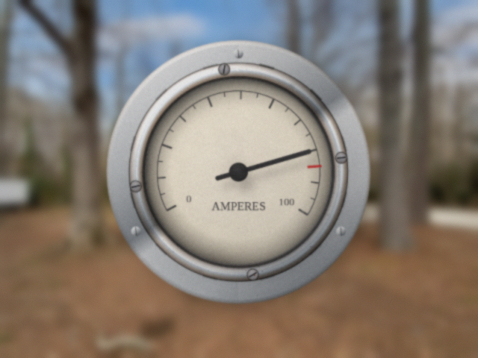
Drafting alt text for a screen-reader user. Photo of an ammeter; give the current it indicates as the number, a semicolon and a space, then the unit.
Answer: 80; A
